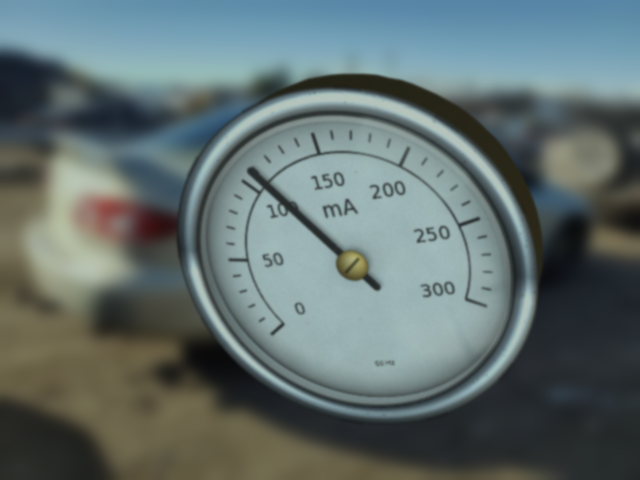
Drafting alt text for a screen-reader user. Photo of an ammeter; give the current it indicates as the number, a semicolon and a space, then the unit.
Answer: 110; mA
